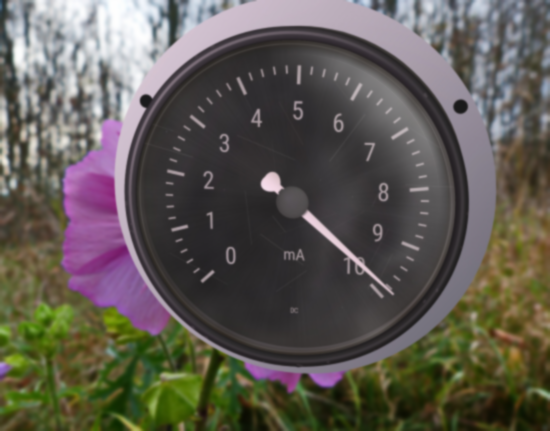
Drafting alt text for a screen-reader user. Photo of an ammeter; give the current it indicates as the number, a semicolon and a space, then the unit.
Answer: 9.8; mA
